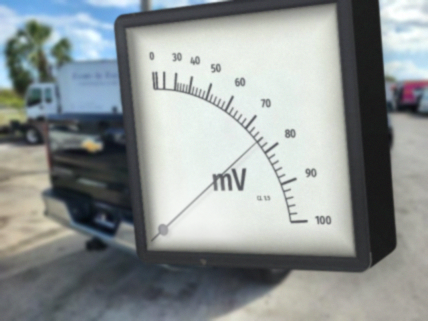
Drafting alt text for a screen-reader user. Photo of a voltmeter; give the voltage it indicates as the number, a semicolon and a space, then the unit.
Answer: 76; mV
